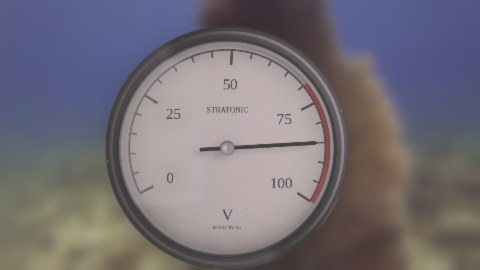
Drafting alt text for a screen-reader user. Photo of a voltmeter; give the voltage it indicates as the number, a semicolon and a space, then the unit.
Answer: 85; V
